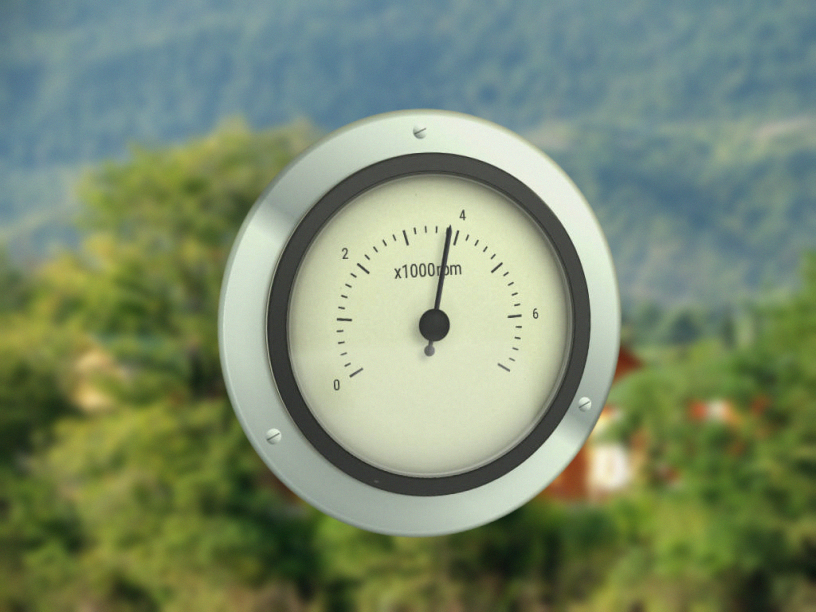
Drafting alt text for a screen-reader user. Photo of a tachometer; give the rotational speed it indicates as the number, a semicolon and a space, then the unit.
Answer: 3800; rpm
